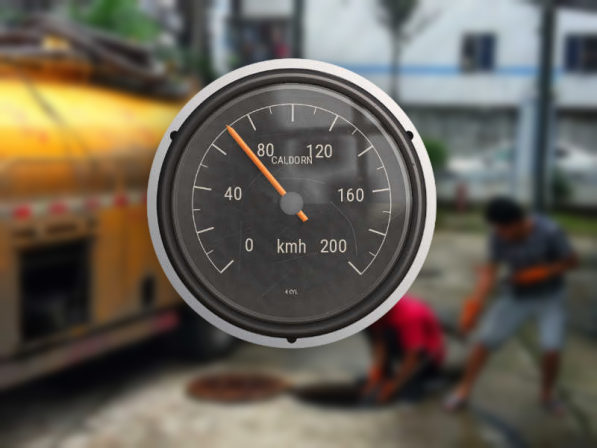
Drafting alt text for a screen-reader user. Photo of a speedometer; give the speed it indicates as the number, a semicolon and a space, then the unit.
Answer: 70; km/h
